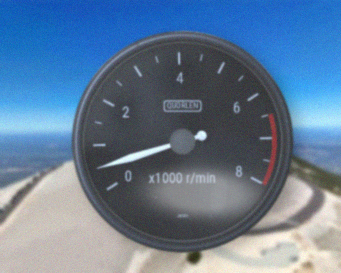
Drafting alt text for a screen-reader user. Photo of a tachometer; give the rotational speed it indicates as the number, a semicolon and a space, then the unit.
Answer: 500; rpm
